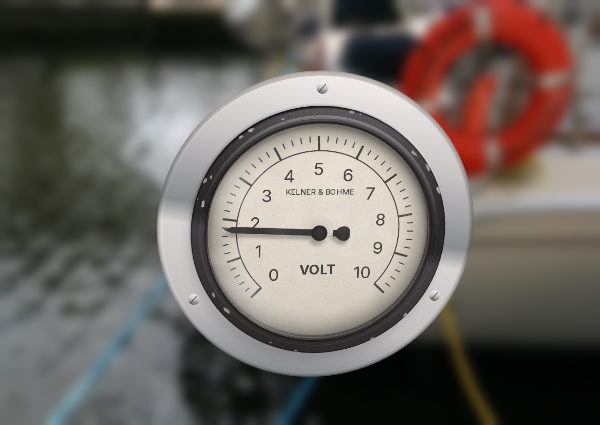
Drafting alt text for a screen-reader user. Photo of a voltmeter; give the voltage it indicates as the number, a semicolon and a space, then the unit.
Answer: 1.8; V
